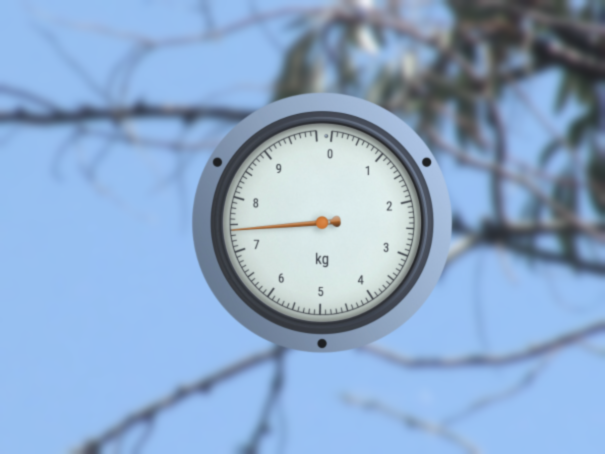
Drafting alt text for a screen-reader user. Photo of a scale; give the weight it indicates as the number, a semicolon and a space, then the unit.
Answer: 7.4; kg
